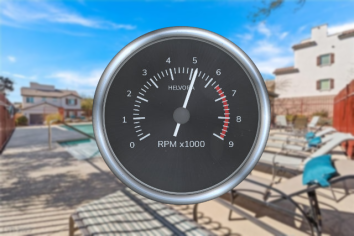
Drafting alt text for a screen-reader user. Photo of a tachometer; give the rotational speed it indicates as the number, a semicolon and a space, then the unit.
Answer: 5200; rpm
